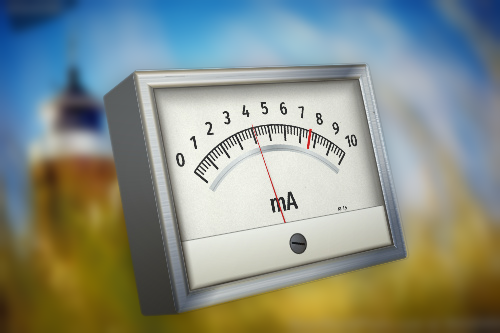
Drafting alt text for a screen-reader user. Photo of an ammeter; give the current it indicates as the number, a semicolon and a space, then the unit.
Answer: 4; mA
